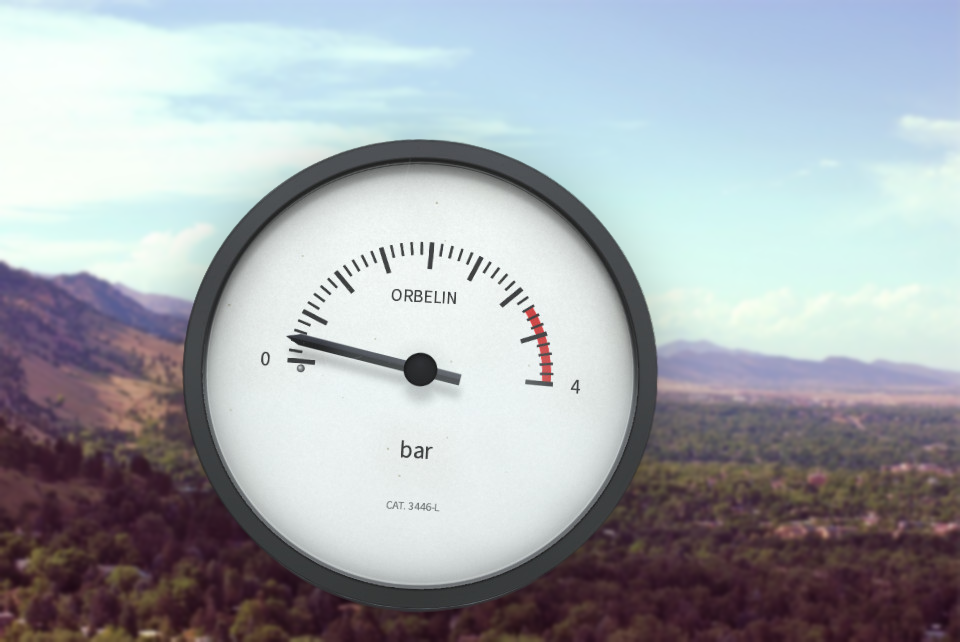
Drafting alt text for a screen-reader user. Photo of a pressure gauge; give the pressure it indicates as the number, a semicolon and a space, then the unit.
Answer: 0.2; bar
